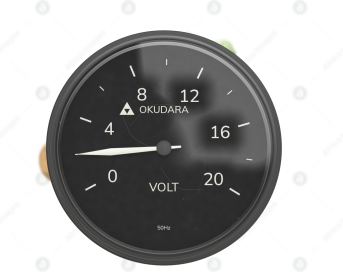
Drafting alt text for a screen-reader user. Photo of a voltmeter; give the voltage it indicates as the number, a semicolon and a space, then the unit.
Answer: 2; V
